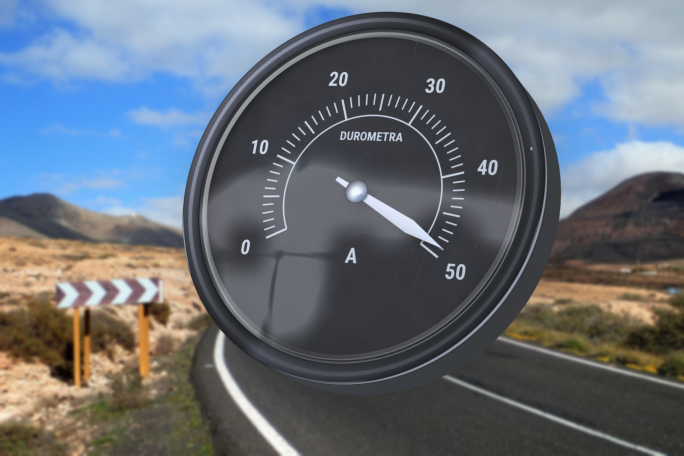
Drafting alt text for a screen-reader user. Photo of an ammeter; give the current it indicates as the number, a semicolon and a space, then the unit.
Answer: 49; A
